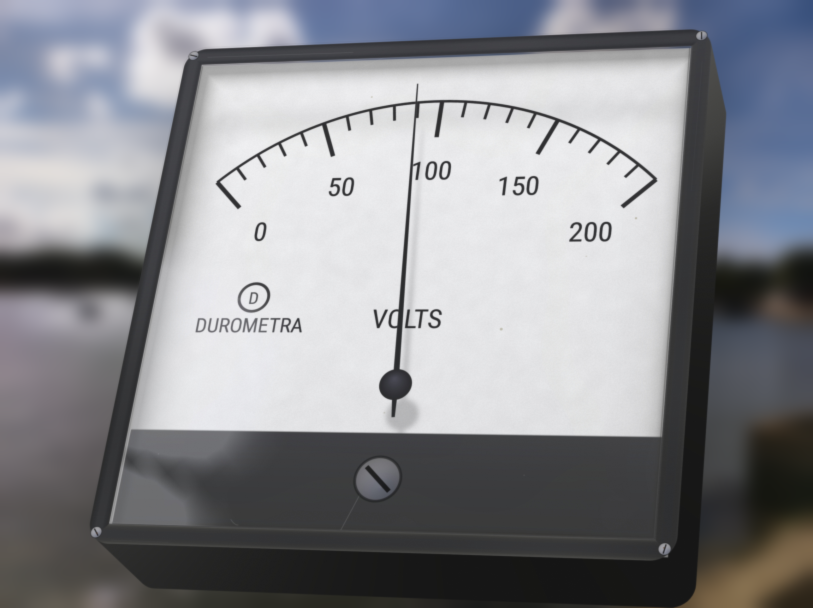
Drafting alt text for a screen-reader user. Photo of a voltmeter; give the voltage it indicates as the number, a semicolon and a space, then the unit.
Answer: 90; V
